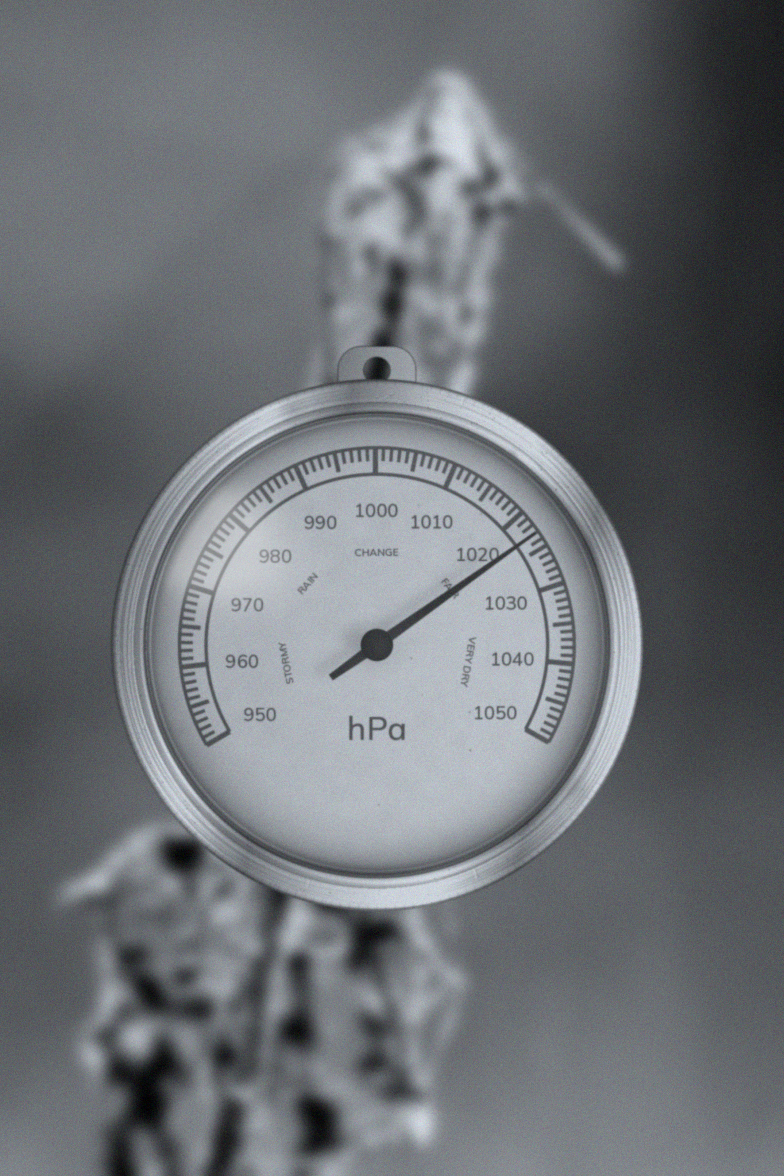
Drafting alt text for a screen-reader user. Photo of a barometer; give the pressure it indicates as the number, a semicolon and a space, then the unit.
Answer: 1023; hPa
